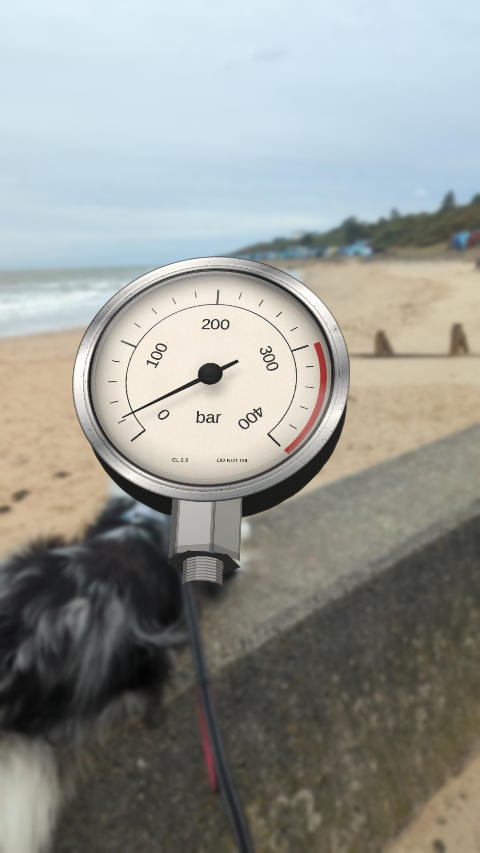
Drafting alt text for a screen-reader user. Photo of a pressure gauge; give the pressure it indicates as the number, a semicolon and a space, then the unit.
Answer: 20; bar
